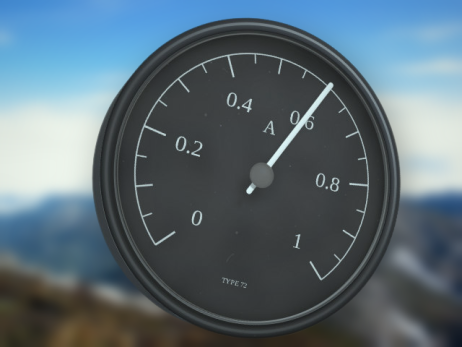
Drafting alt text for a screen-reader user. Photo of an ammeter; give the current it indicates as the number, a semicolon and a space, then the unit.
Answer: 0.6; A
